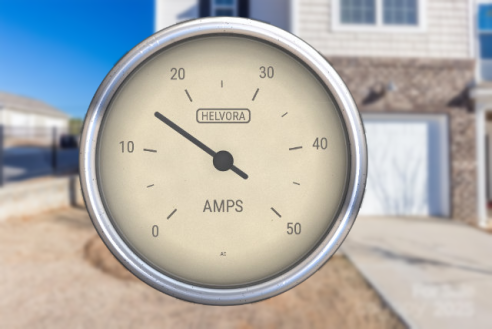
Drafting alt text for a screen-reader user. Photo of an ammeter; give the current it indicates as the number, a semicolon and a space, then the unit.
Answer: 15; A
